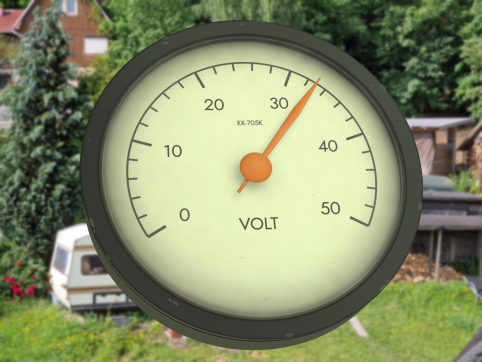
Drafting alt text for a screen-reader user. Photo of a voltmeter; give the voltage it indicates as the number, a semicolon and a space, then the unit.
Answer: 33; V
